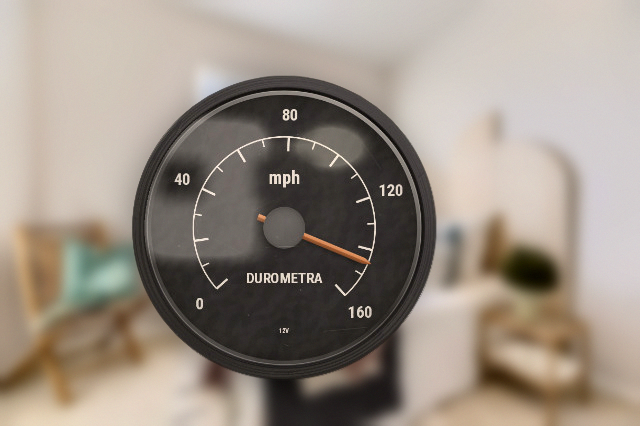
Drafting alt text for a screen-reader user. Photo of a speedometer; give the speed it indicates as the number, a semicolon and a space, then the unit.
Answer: 145; mph
